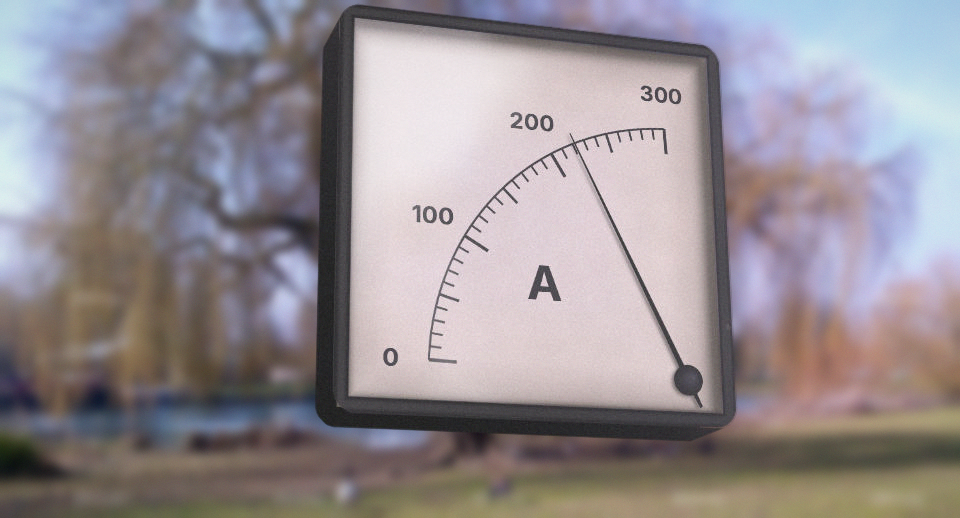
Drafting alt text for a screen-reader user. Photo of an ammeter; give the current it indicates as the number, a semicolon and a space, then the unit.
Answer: 220; A
